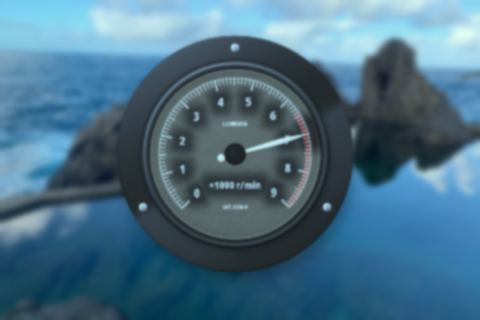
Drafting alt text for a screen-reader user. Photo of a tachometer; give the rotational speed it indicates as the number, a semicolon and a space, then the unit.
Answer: 7000; rpm
